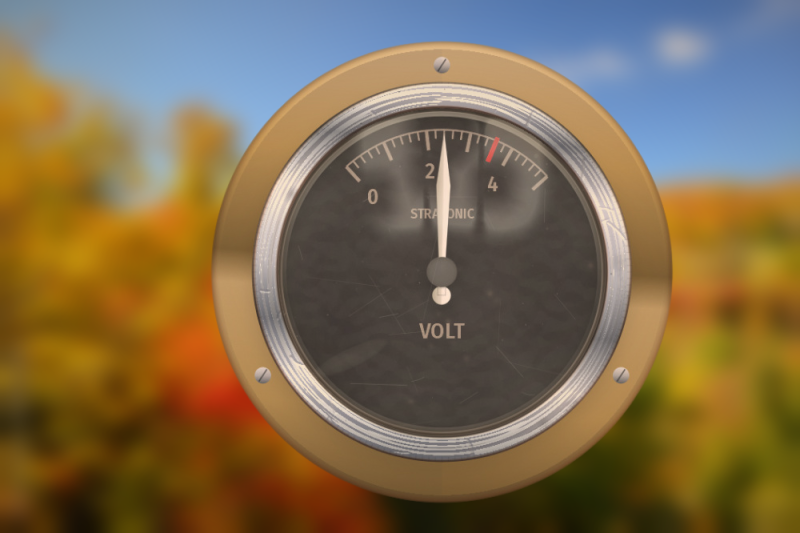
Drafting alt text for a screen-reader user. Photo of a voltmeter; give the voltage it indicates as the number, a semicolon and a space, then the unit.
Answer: 2.4; V
